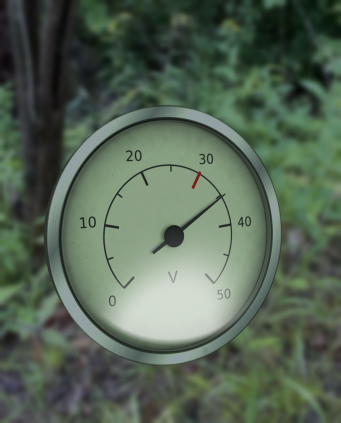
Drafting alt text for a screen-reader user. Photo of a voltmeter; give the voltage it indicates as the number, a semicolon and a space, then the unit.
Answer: 35; V
